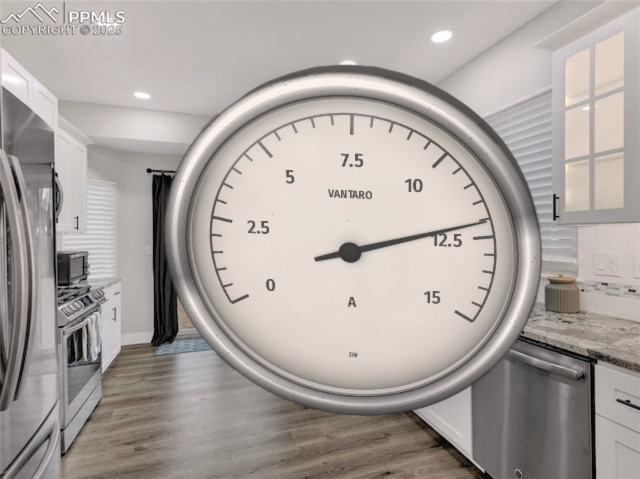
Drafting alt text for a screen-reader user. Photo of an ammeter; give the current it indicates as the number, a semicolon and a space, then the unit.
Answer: 12; A
